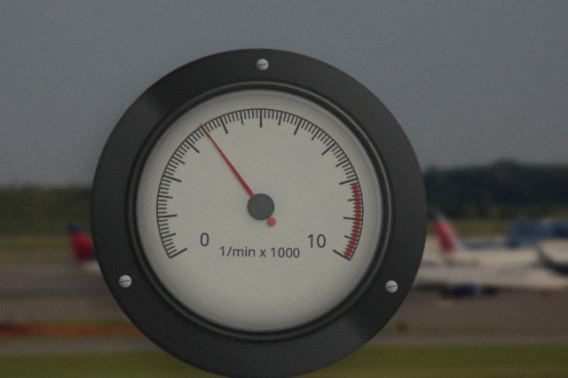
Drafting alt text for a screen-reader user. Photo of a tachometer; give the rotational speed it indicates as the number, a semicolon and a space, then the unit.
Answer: 3500; rpm
